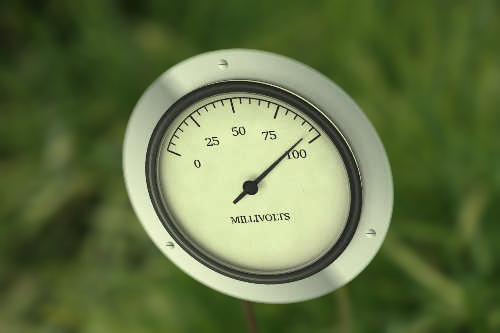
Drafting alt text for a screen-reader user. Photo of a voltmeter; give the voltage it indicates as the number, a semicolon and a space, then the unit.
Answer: 95; mV
